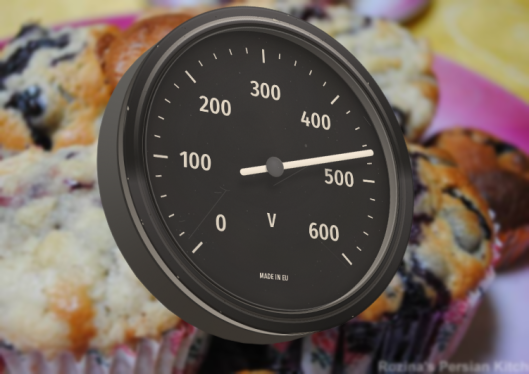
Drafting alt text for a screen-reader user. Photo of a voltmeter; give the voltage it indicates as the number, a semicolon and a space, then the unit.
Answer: 470; V
